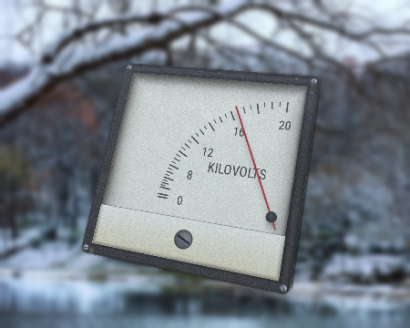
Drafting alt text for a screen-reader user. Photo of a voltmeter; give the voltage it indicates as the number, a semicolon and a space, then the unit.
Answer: 16.5; kV
